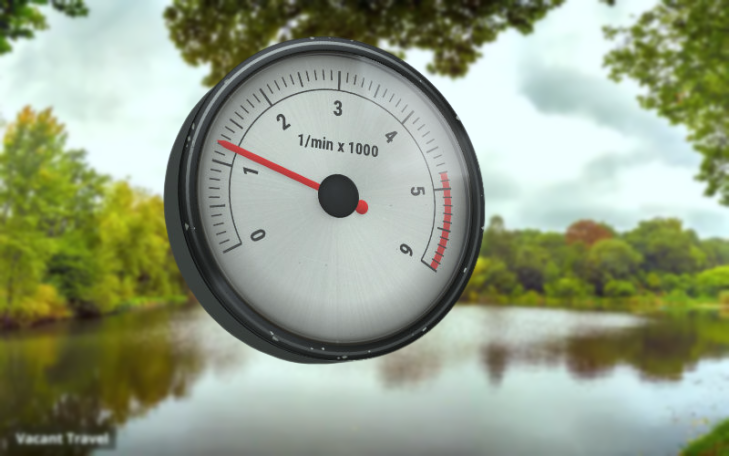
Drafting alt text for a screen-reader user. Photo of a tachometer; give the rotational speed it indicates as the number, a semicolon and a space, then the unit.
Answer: 1200; rpm
